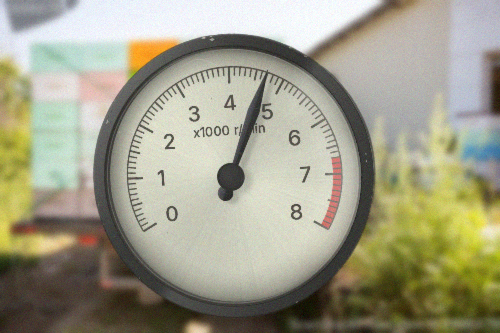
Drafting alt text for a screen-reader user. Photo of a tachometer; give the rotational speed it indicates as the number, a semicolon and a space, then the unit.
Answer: 4700; rpm
